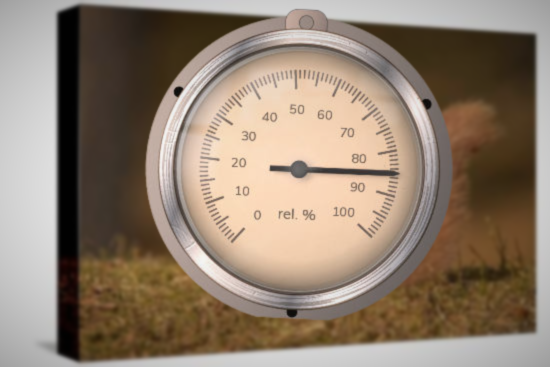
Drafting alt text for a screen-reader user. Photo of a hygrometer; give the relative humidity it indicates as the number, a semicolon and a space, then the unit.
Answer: 85; %
